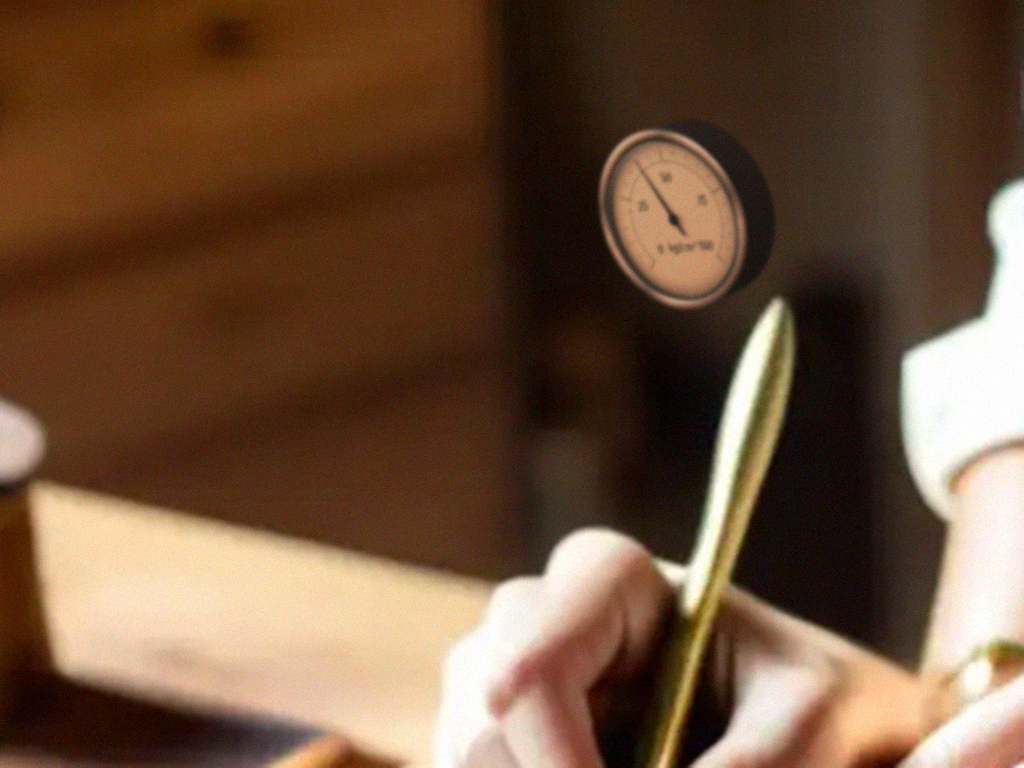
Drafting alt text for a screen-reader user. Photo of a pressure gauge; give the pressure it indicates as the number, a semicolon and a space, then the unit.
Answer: 40; kg/cm²
